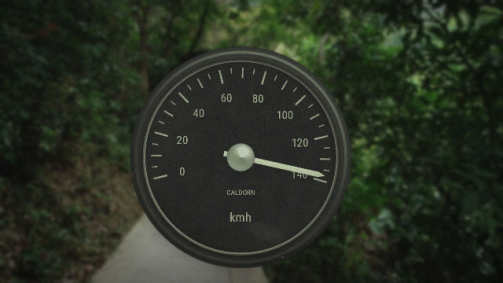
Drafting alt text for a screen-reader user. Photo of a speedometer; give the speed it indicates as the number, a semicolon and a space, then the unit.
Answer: 137.5; km/h
